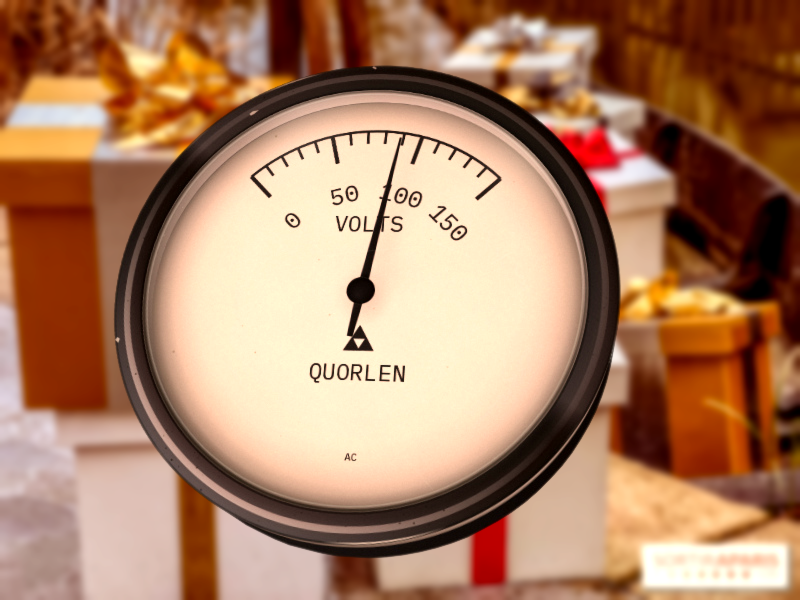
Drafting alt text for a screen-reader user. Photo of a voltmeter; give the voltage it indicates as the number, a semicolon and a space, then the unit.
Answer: 90; V
